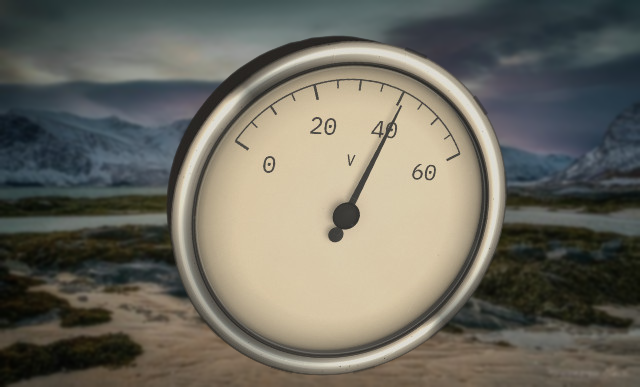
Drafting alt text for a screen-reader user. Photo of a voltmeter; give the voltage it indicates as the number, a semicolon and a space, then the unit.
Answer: 40; V
